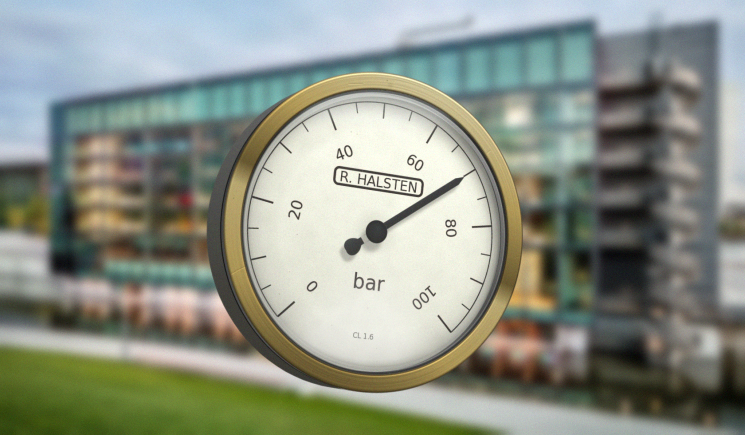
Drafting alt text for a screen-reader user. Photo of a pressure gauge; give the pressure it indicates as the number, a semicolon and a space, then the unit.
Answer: 70; bar
